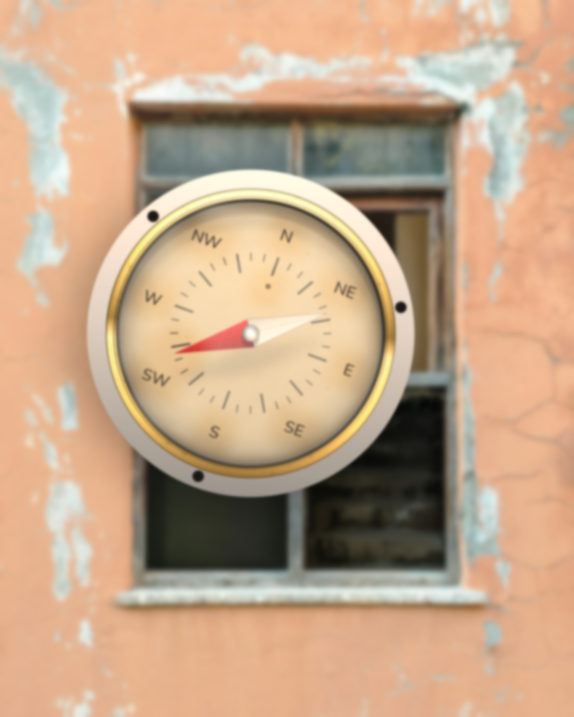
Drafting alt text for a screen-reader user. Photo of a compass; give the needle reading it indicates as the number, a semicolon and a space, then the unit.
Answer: 235; °
